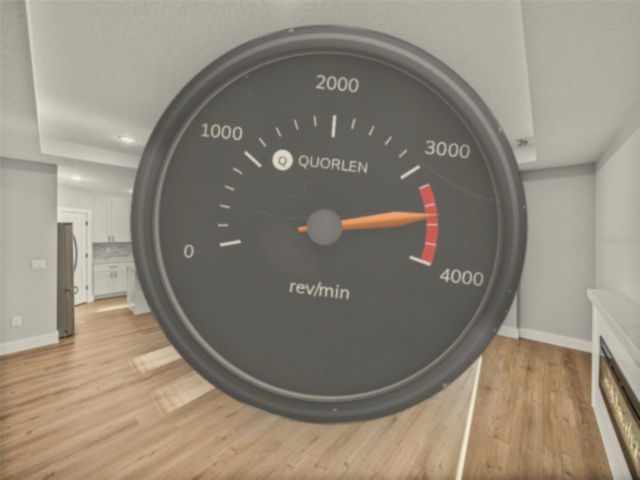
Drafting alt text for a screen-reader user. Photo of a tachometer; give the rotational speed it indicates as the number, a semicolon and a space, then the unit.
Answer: 3500; rpm
